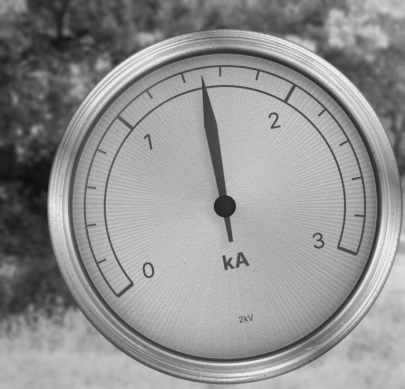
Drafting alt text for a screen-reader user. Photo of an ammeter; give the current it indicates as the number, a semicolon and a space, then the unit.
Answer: 1.5; kA
